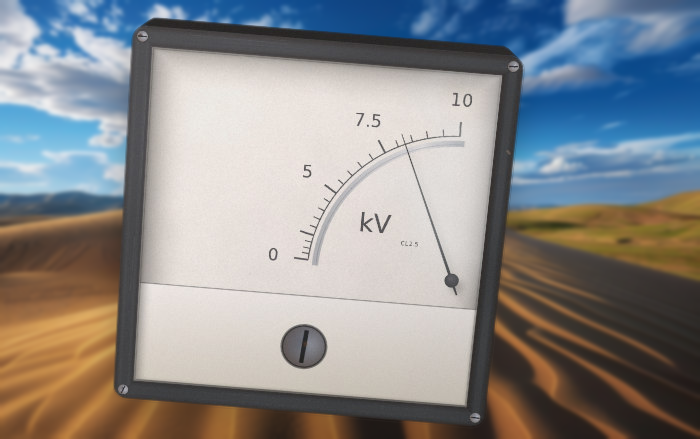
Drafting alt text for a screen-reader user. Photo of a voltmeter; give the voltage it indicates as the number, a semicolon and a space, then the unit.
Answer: 8.25; kV
